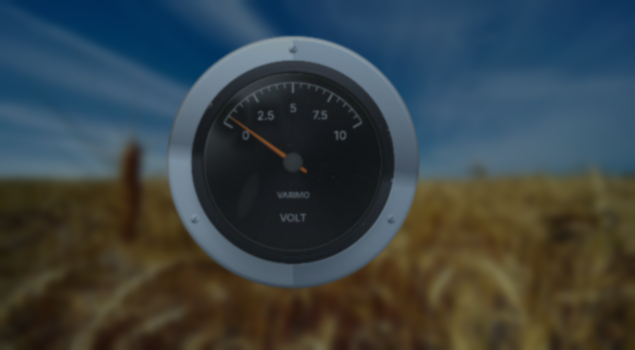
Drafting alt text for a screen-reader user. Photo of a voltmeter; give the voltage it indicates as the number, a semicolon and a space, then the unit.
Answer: 0.5; V
